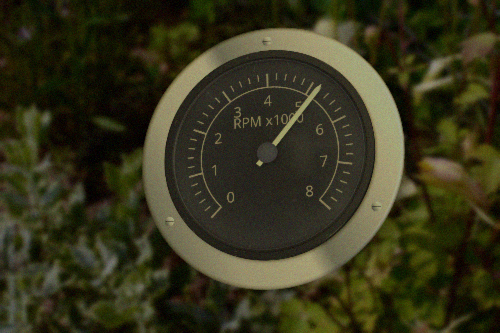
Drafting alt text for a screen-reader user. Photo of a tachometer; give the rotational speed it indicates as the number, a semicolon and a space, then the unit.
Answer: 5200; rpm
